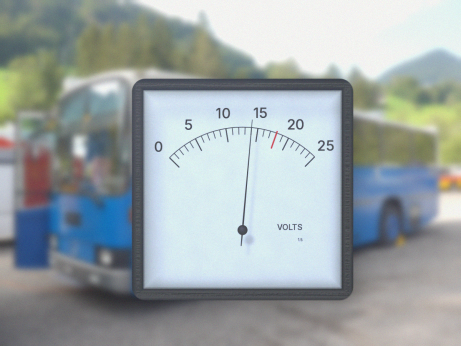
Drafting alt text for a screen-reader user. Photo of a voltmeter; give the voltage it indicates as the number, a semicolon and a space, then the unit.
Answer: 14; V
